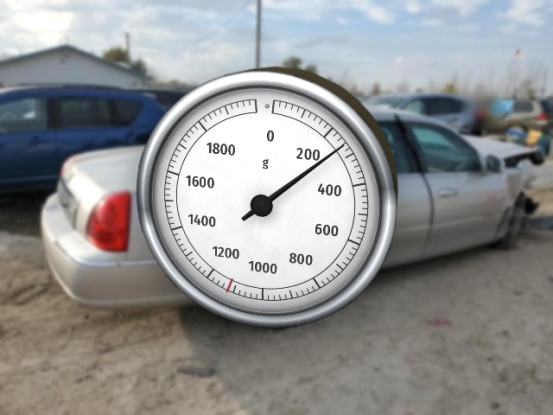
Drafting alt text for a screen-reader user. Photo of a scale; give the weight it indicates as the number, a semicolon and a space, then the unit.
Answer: 260; g
